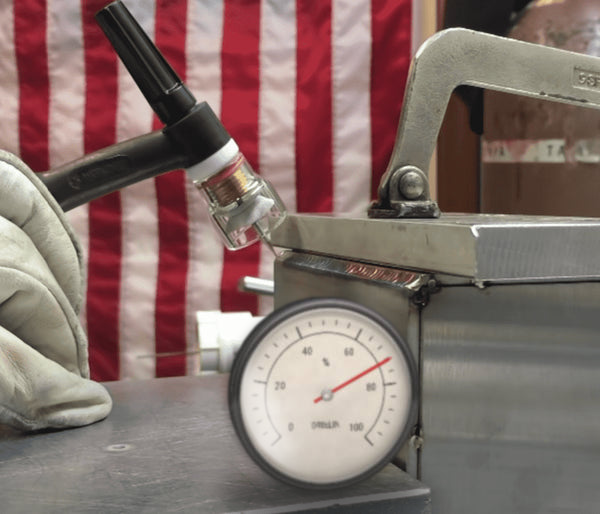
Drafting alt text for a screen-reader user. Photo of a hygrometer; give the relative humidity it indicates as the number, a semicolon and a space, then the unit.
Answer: 72; %
